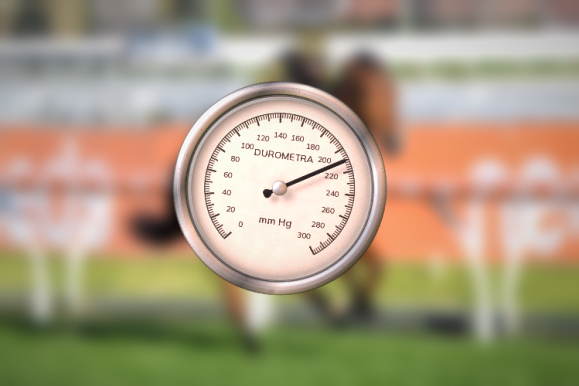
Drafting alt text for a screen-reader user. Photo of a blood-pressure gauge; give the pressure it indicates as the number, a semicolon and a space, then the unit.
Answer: 210; mmHg
